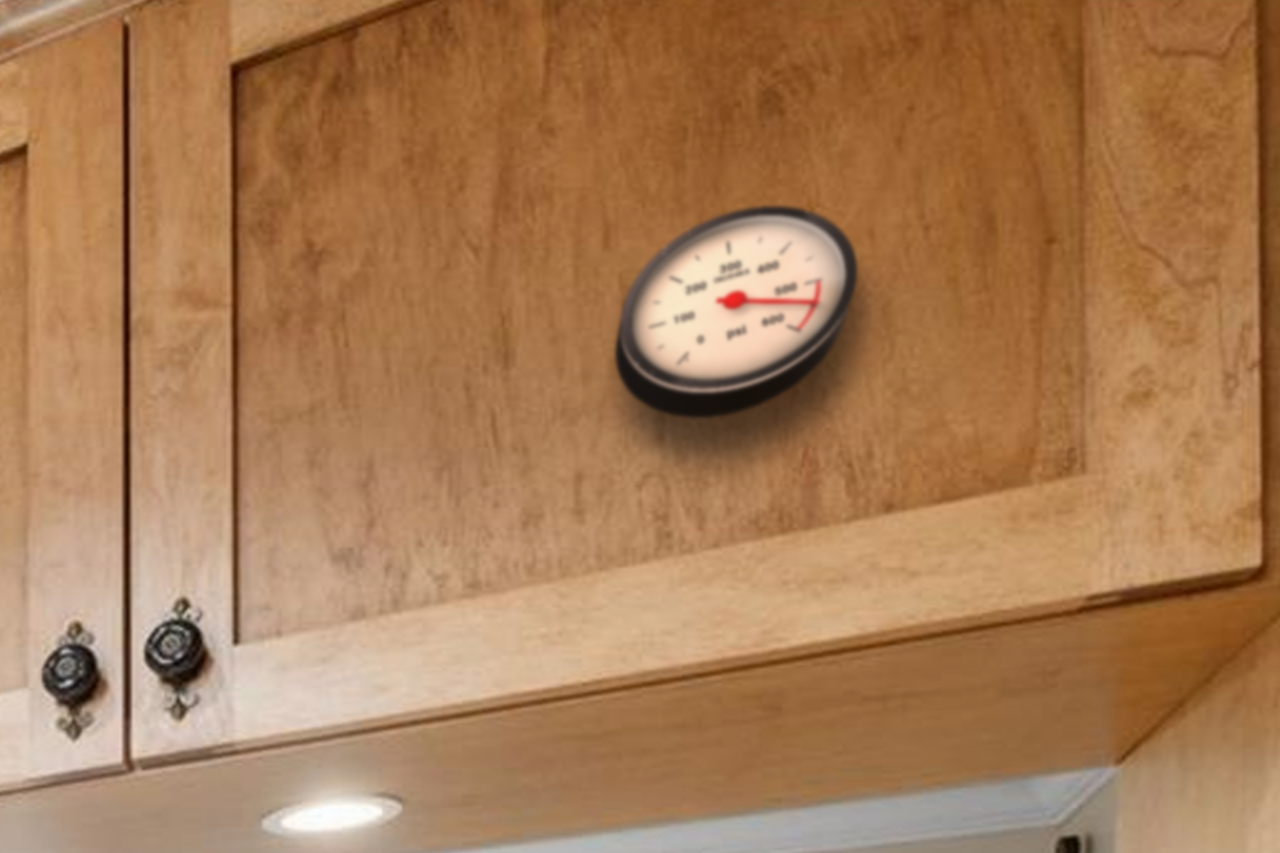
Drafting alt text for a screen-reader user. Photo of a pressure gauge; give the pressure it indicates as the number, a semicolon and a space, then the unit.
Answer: 550; psi
